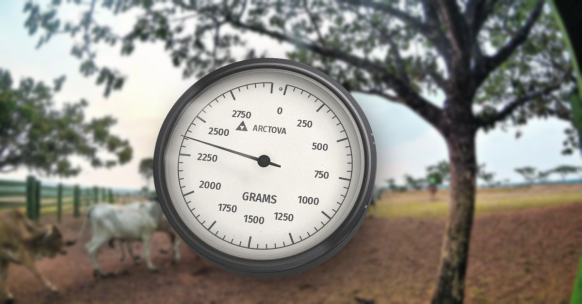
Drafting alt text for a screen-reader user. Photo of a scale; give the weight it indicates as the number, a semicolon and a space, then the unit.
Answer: 2350; g
